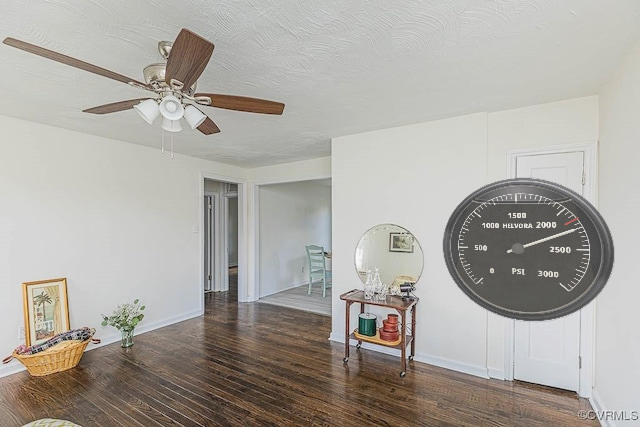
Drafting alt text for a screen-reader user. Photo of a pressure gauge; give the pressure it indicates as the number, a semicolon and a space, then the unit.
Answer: 2250; psi
